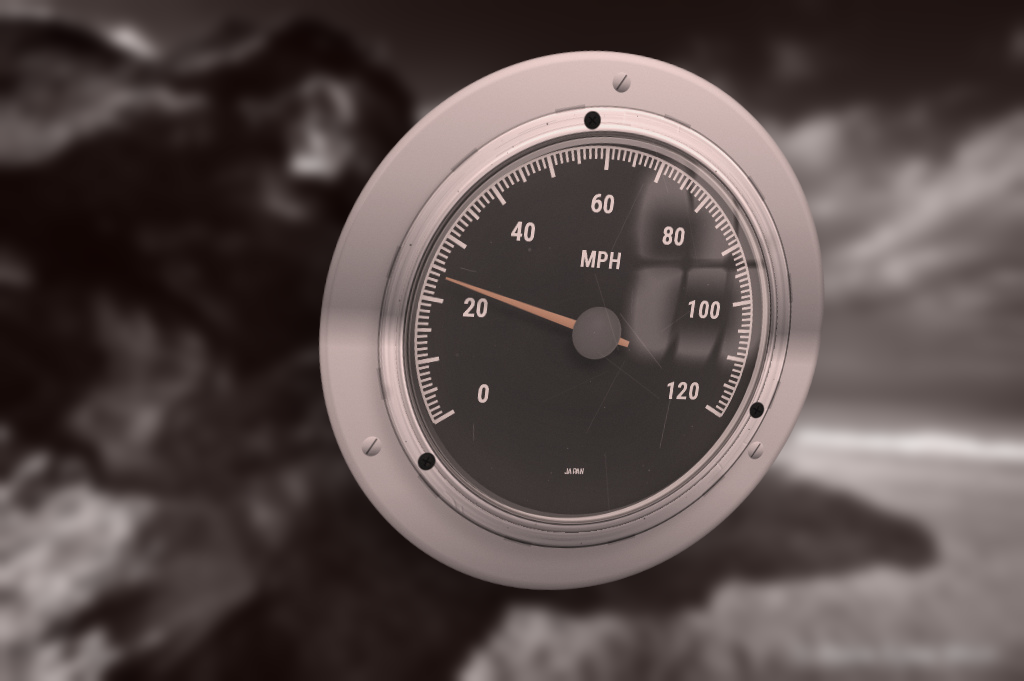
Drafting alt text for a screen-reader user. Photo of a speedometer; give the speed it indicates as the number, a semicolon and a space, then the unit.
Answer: 24; mph
